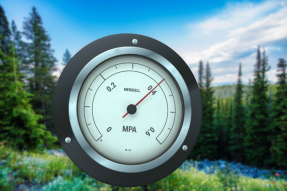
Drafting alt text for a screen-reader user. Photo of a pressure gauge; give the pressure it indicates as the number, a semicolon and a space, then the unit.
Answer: 0.4; MPa
